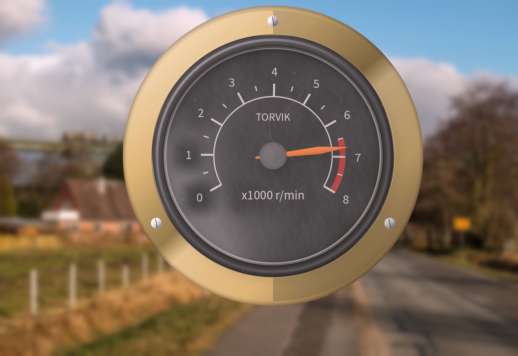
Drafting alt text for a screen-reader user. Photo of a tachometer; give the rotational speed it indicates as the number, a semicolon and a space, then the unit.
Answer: 6750; rpm
